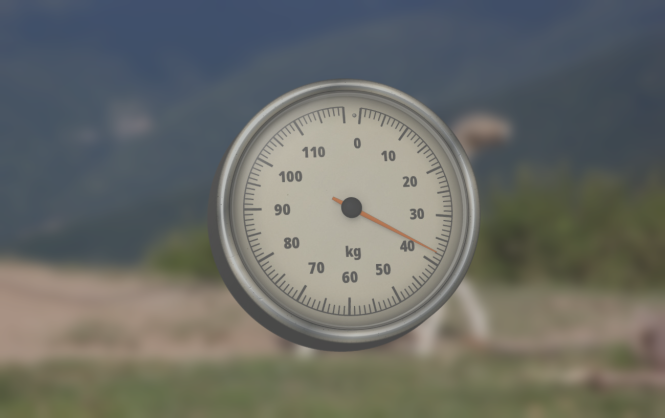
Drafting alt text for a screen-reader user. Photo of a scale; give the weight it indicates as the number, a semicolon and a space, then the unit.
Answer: 38; kg
